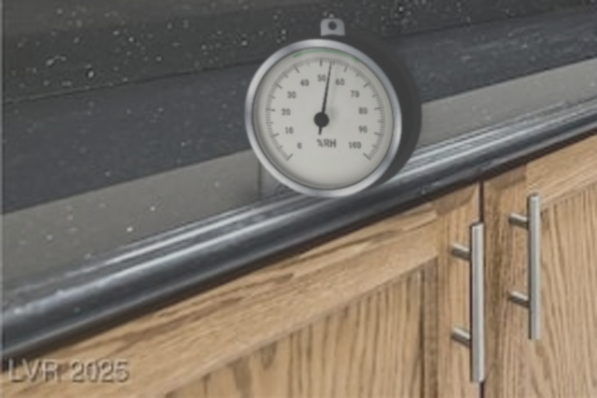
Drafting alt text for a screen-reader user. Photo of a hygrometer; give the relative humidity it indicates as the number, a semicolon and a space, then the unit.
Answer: 55; %
